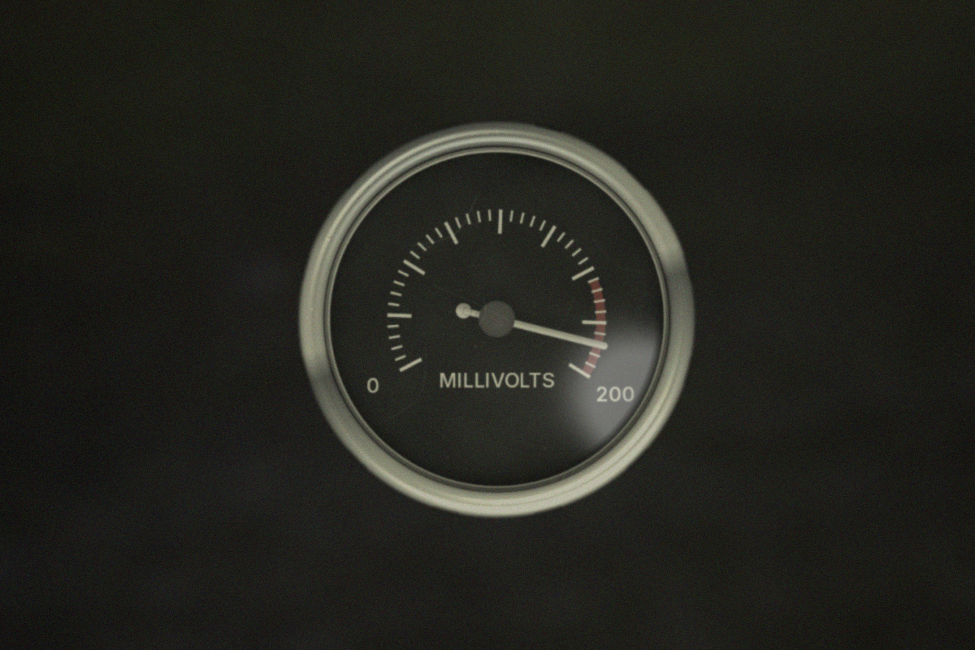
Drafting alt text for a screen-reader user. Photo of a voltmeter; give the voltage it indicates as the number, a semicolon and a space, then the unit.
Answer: 185; mV
